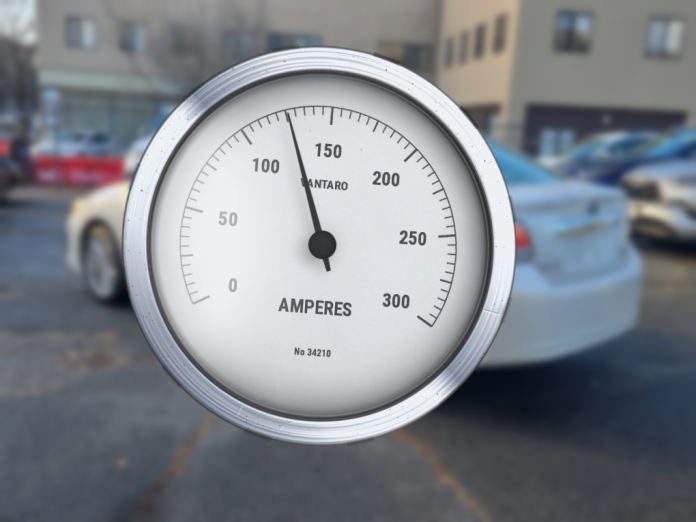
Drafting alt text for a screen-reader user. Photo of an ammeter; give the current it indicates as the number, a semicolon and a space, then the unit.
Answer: 125; A
